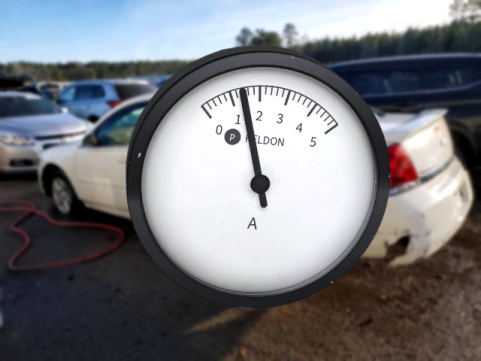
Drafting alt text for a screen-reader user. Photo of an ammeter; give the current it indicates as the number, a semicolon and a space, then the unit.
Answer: 1.4; A
